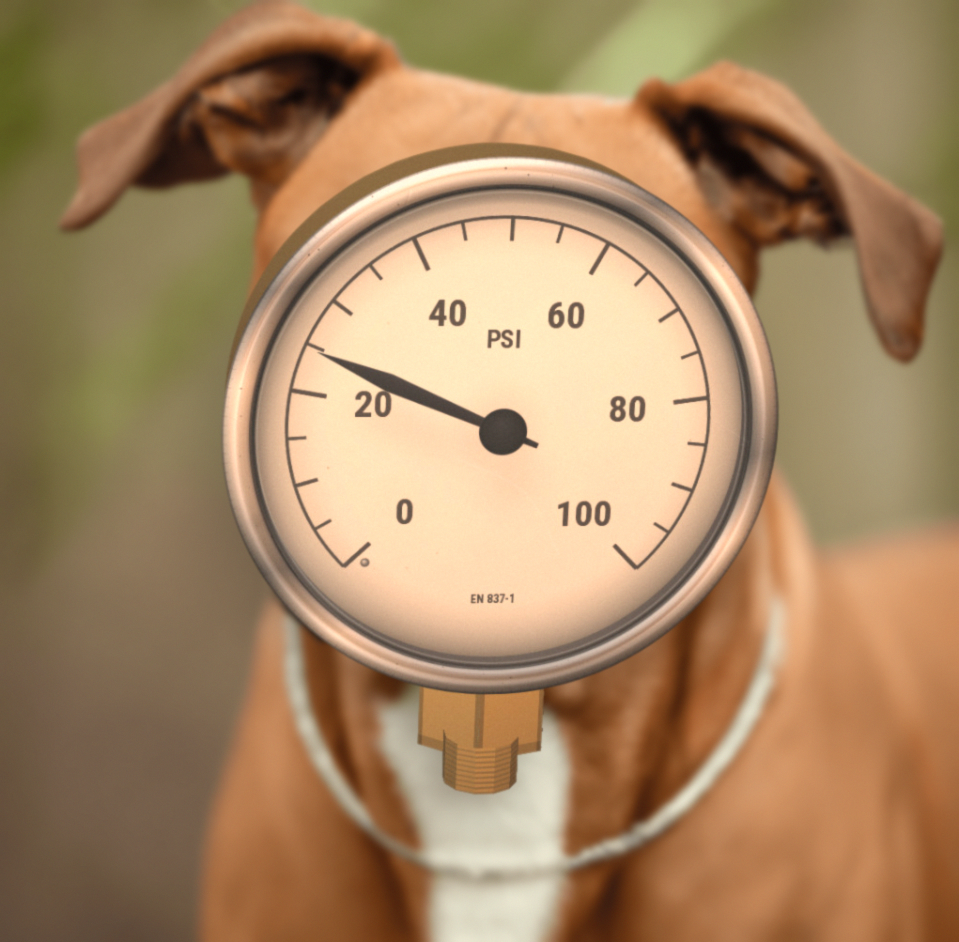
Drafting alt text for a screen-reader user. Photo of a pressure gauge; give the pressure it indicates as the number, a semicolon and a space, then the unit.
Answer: 25; psi
